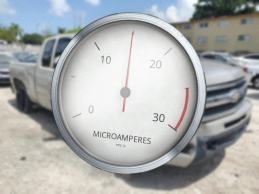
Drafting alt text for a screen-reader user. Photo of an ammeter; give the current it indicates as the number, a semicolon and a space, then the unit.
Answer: 15; µA
